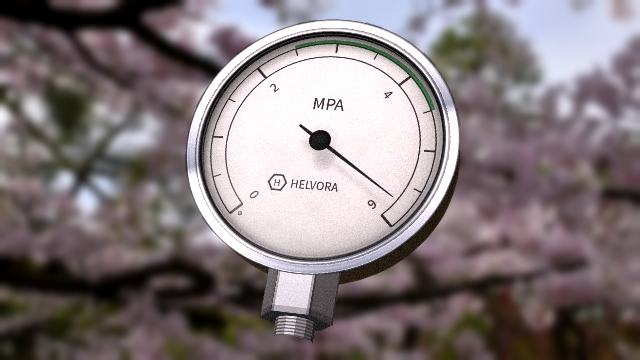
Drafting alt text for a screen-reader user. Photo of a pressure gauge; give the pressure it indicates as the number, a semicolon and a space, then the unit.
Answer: 5.75; MPa
